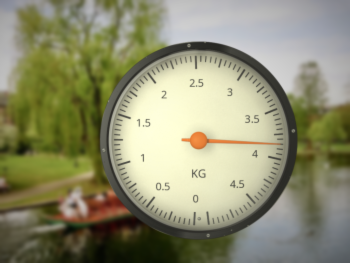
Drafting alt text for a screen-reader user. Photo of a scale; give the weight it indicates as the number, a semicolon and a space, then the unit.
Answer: 3.85; kg
